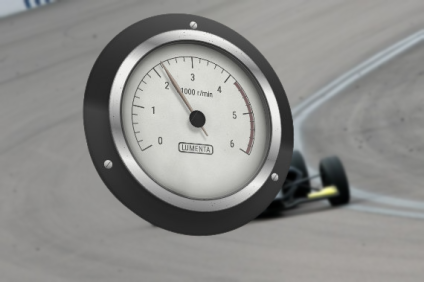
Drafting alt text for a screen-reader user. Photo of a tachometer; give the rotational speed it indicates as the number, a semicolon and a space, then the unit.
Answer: 2200; rpm
